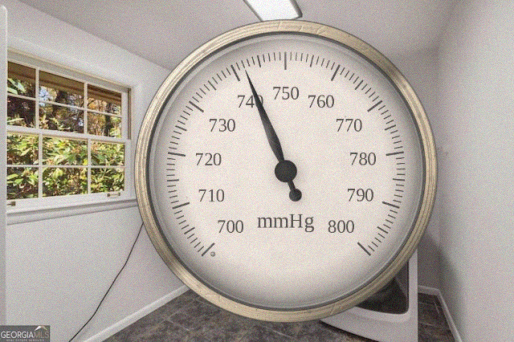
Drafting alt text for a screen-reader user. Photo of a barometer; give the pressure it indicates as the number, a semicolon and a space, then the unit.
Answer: 742; mmHg
